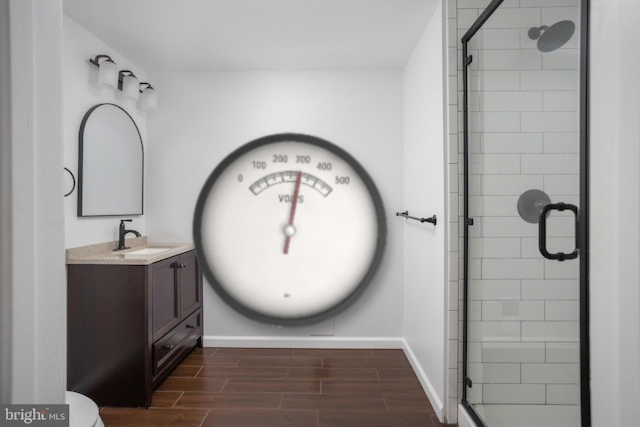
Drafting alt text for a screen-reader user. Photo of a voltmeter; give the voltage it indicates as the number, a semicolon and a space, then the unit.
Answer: 300; V
